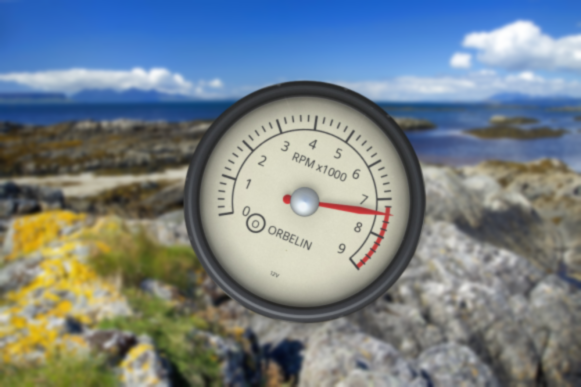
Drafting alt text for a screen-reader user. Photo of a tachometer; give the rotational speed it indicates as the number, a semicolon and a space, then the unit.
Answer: 7400; rpm
